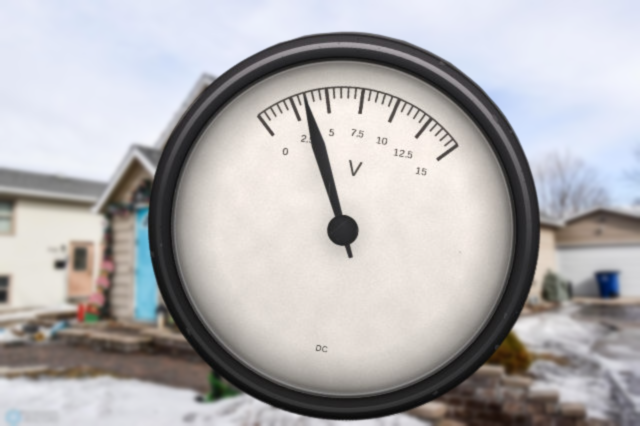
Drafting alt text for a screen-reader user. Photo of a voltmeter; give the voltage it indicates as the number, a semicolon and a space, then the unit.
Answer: 3.5; V
